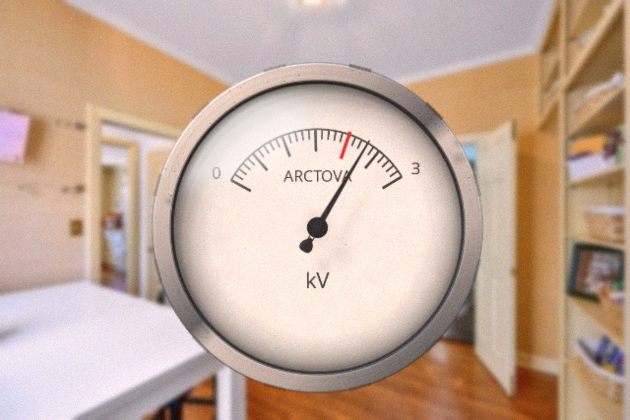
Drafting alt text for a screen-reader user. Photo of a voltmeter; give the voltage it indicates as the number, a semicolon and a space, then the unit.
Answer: 2.3; kV
